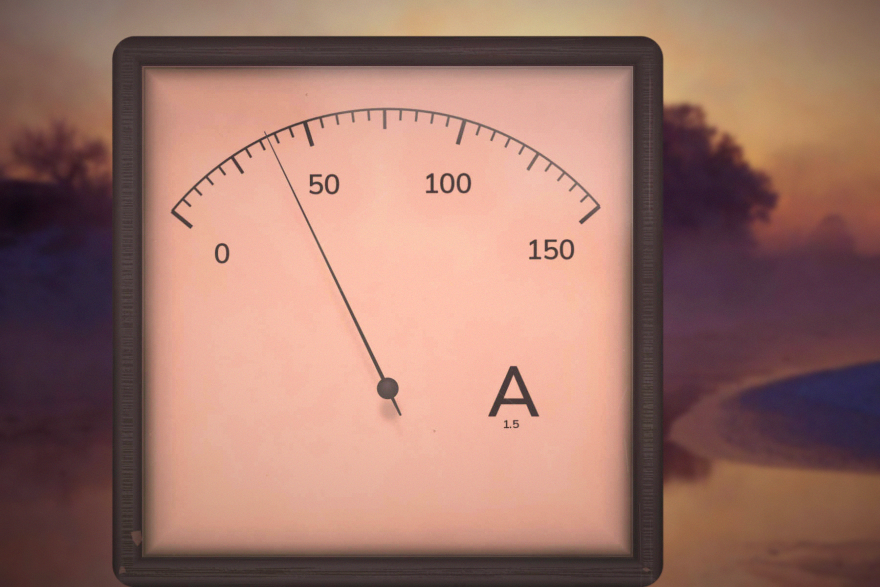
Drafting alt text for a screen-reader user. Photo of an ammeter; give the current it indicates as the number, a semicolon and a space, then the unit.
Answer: 37.5; A
